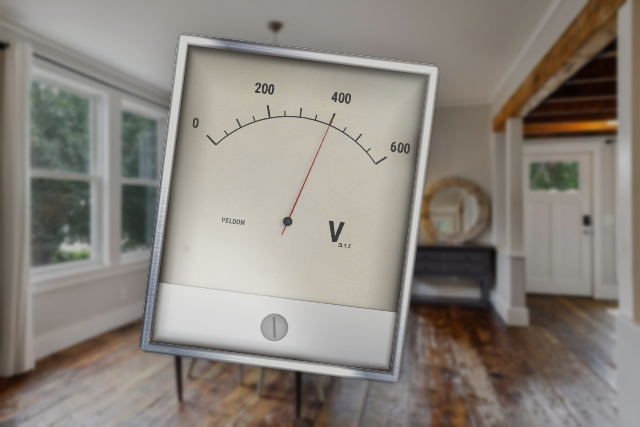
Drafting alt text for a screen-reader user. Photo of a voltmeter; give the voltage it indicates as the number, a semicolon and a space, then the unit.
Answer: 400; V
